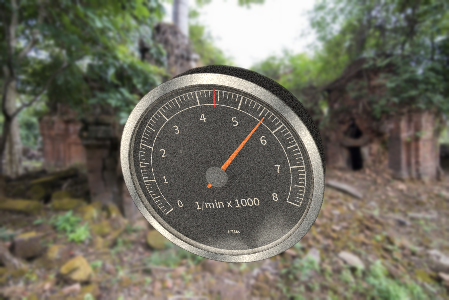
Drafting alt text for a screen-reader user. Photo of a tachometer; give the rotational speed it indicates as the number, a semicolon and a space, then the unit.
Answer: 5600; rpm
